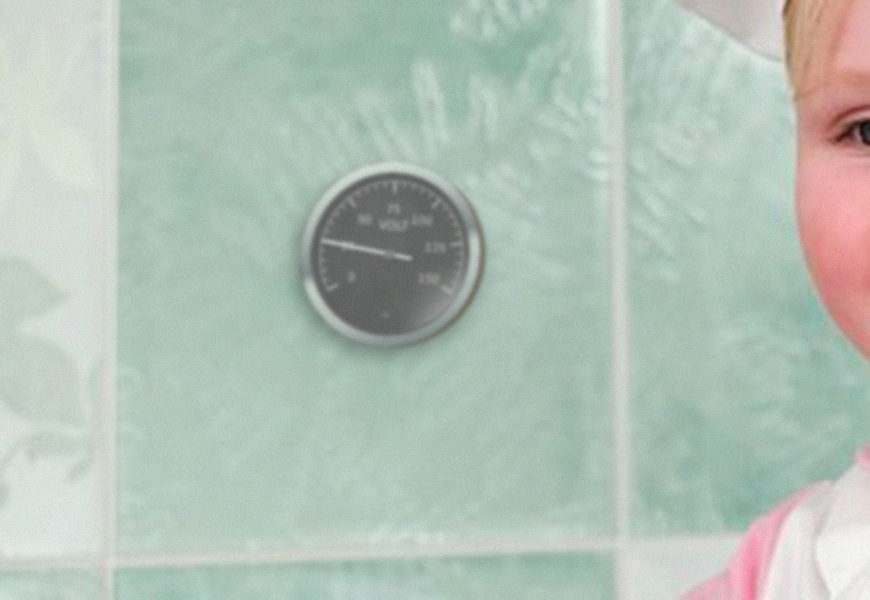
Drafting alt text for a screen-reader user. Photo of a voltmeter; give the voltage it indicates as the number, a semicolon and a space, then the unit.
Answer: 25; V
